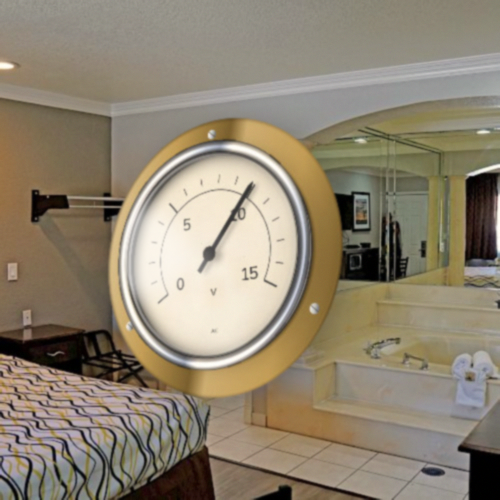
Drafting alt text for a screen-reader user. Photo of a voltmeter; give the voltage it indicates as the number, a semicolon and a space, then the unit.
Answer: 10; V
